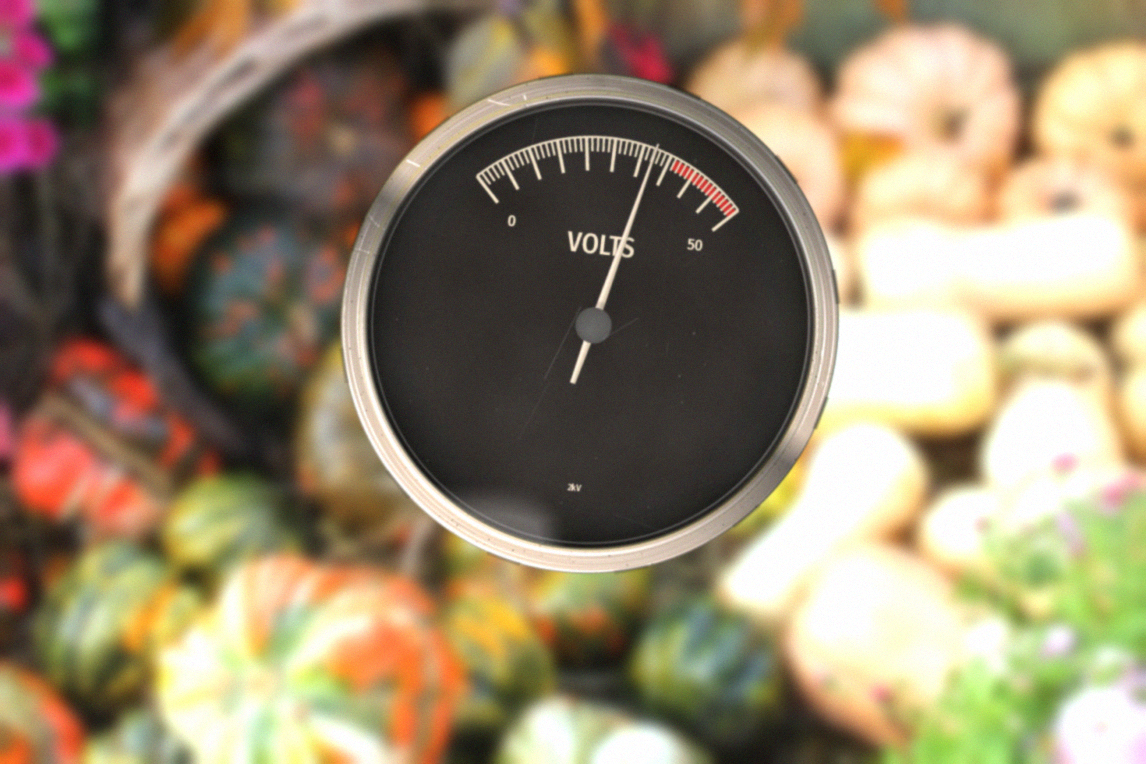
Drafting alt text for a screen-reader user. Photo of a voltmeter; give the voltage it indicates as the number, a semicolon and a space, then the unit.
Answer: 32; V
